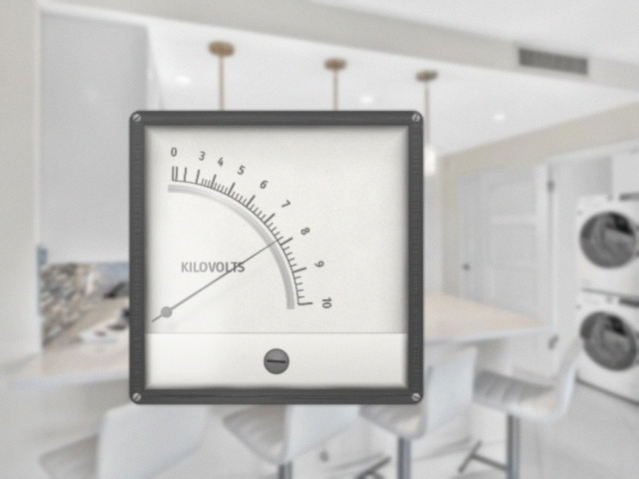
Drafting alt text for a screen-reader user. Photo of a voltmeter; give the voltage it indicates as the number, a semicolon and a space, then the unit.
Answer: 7.8; kV
